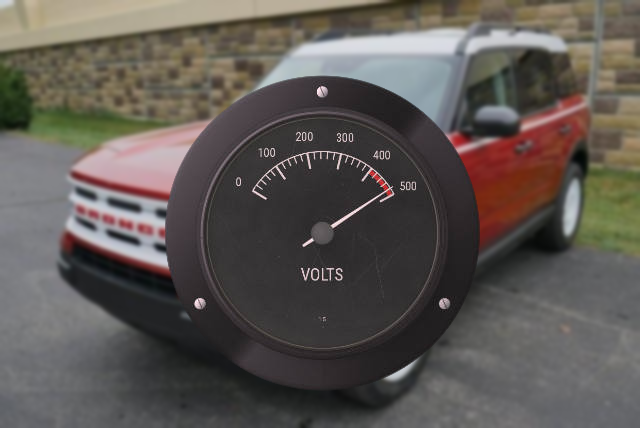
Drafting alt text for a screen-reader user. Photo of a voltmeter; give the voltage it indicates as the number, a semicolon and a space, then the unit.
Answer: 480; V
